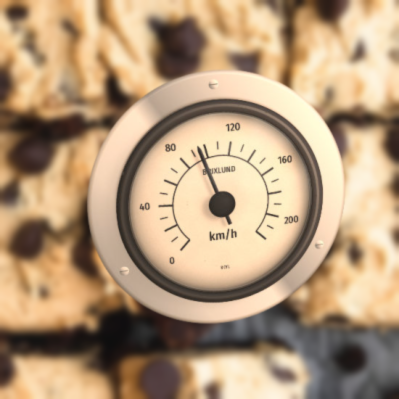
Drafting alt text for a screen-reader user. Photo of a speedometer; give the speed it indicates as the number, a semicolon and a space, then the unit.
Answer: 95; km/h
